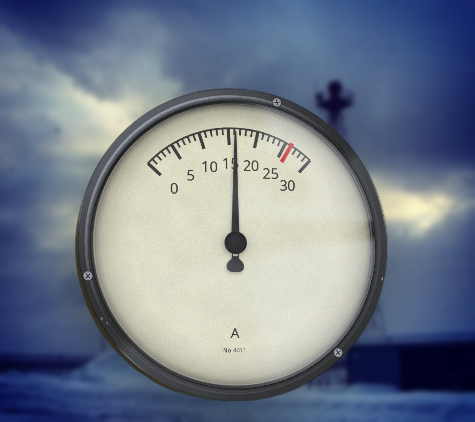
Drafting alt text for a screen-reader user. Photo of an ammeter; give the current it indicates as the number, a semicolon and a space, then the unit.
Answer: 16; A
